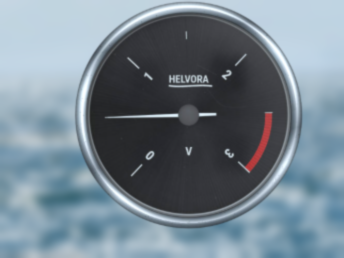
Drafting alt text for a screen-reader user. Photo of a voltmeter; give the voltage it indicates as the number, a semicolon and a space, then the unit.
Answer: 0.5; V
